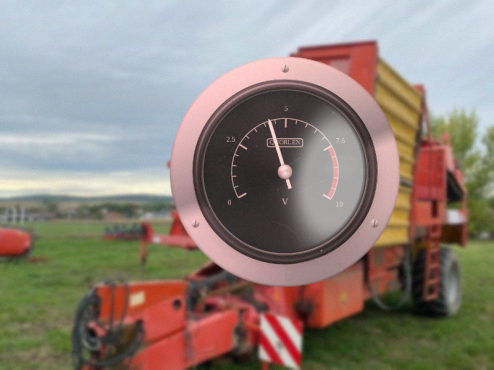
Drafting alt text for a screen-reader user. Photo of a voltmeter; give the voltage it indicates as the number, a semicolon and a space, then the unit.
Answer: 4.25; V
